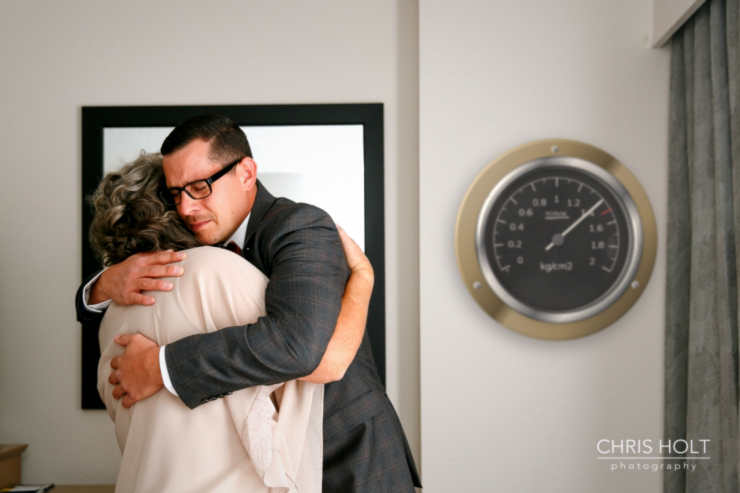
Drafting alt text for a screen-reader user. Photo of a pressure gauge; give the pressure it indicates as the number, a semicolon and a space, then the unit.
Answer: 1.4; kg/cm²
